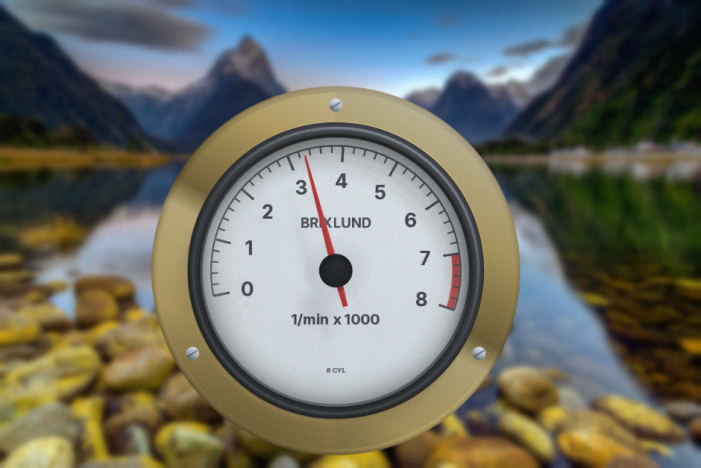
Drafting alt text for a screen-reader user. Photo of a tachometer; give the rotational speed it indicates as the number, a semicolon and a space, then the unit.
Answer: 3300; rpm
